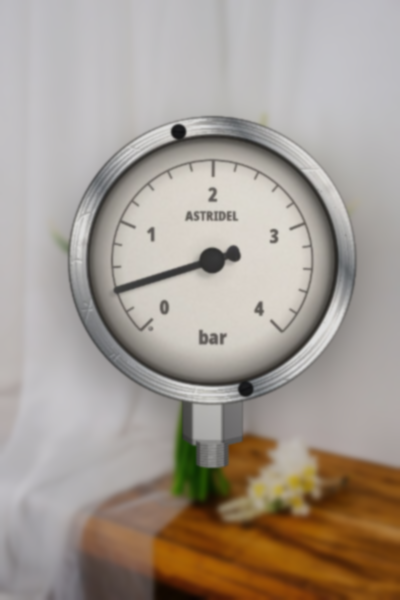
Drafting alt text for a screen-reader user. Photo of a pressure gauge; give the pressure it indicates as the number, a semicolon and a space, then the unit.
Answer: 0.4; bar
